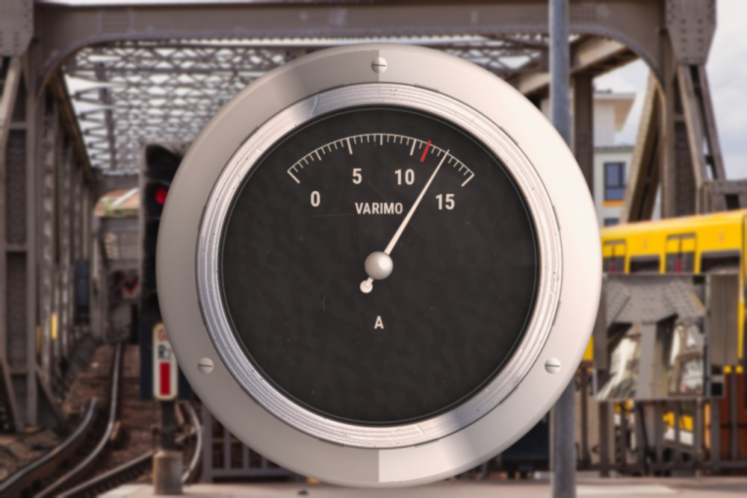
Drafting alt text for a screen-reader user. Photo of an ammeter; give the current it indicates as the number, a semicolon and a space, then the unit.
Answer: 12.5; A
